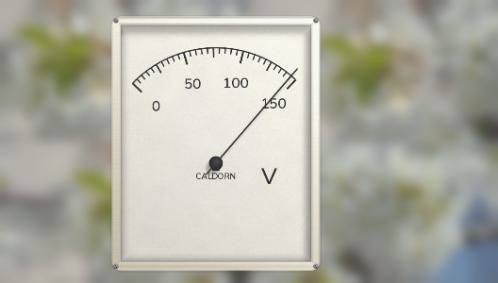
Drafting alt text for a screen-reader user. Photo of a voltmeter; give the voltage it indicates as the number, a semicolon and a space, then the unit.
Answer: 145; V
